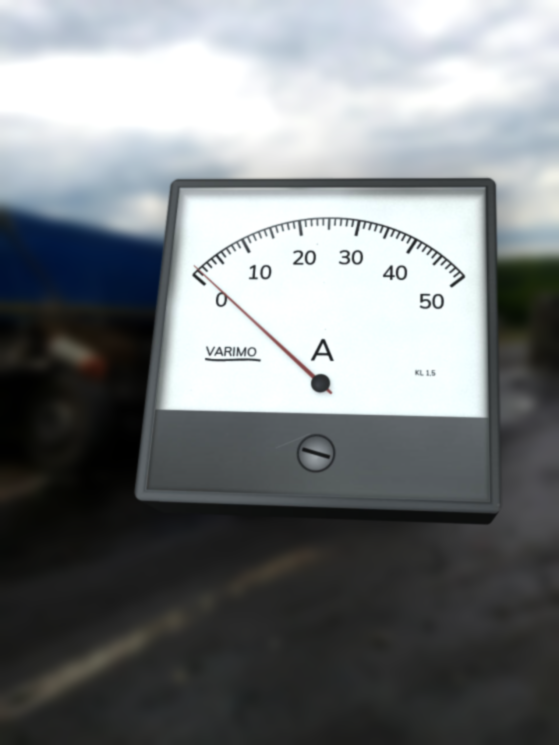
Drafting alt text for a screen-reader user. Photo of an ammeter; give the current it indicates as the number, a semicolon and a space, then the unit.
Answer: 1; A
